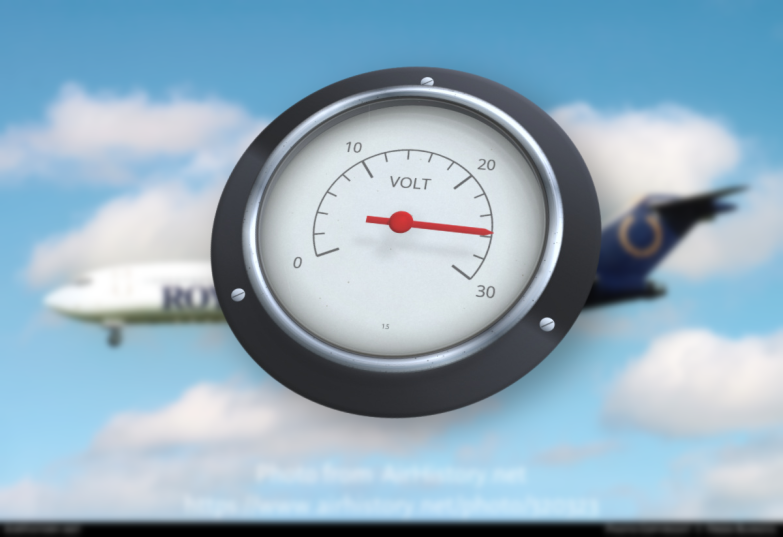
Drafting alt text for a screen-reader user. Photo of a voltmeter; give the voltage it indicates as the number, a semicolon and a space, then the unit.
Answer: 26; V
